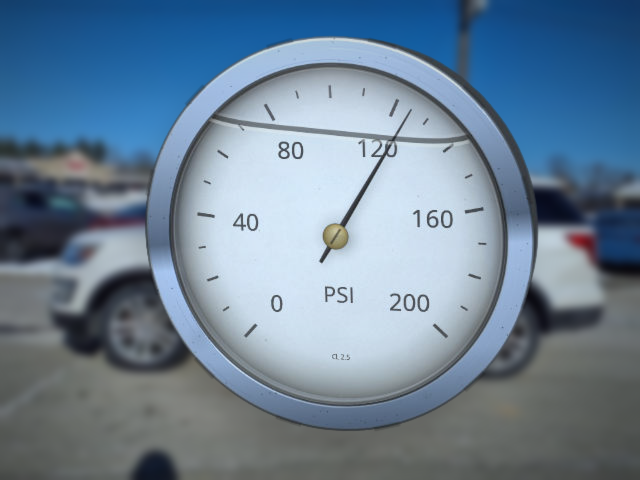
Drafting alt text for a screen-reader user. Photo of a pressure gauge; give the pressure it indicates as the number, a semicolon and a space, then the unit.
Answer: 125; psi
